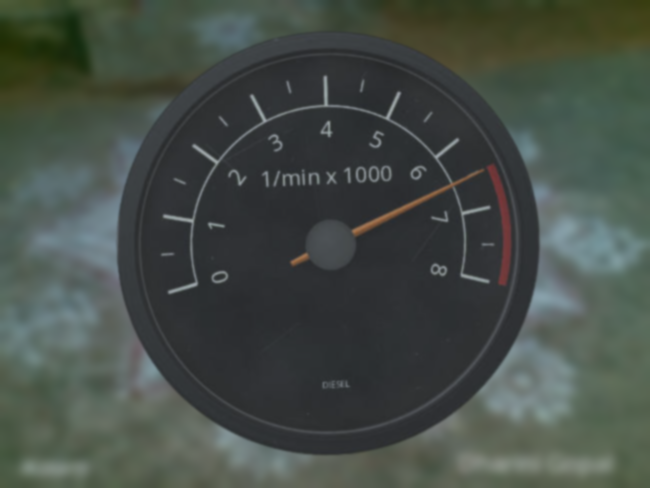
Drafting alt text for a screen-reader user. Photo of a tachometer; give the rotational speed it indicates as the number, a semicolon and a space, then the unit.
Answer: 6500; rpm
